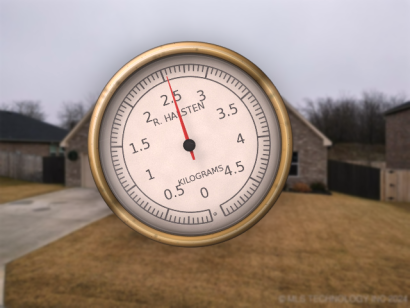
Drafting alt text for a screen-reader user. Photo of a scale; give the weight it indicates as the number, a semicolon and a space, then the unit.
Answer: 2.55; kg
